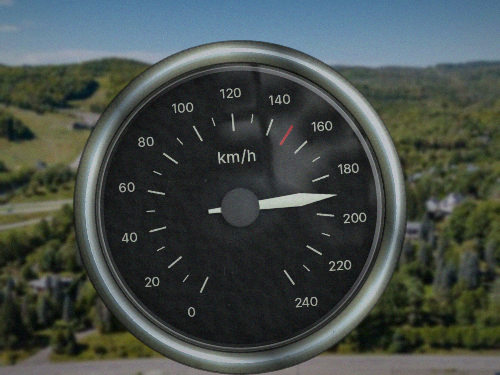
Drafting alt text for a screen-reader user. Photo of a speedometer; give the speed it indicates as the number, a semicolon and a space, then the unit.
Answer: 190; km/h
